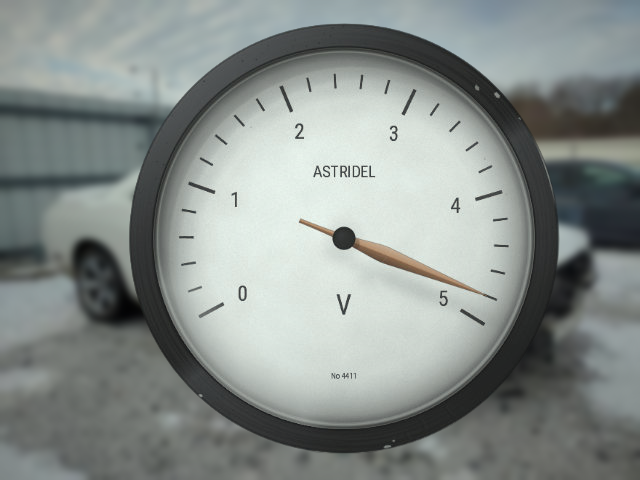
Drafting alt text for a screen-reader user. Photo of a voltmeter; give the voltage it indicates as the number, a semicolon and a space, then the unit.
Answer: 4.8; V
